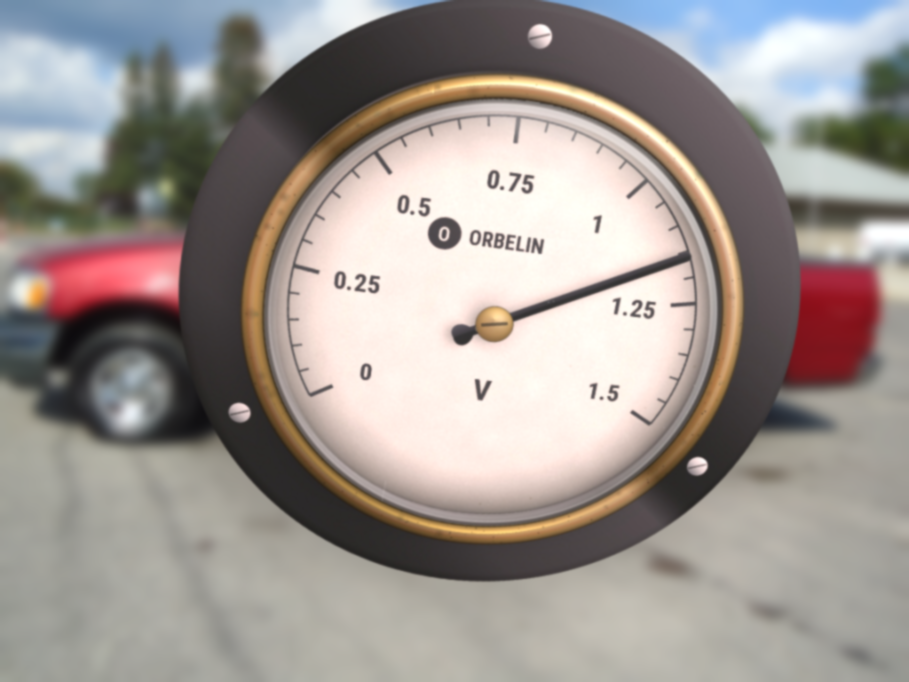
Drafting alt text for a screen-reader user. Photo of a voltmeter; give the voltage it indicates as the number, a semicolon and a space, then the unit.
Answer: 1.15; V
